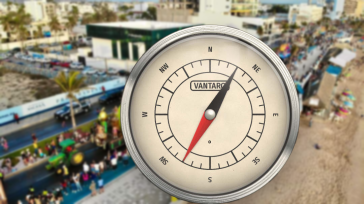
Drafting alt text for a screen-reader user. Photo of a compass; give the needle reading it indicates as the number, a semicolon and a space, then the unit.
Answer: 210; °
